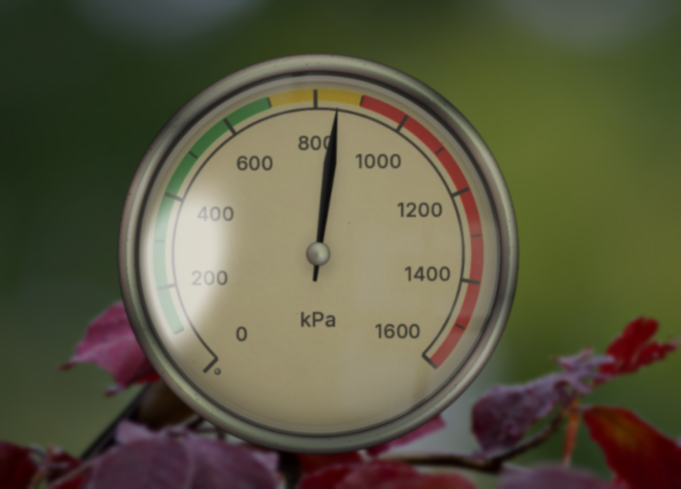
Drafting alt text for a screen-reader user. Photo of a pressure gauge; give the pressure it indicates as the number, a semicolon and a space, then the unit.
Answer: 850; kPa
